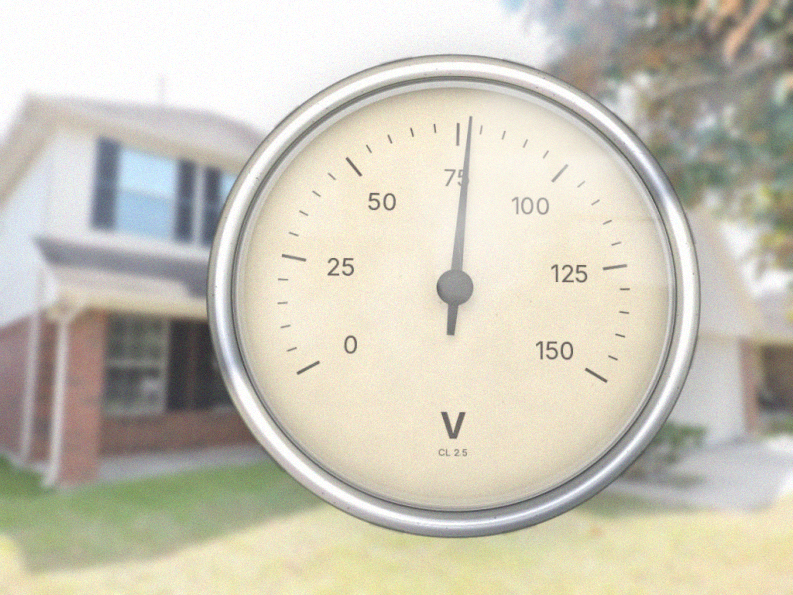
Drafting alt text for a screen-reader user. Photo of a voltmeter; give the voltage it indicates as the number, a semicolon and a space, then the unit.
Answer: 77.5; V
